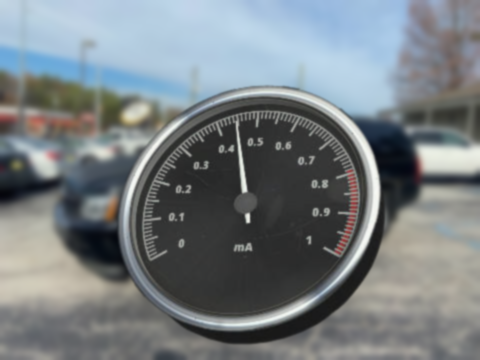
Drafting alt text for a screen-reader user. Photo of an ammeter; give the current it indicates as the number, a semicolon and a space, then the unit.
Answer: 0.45; mA
